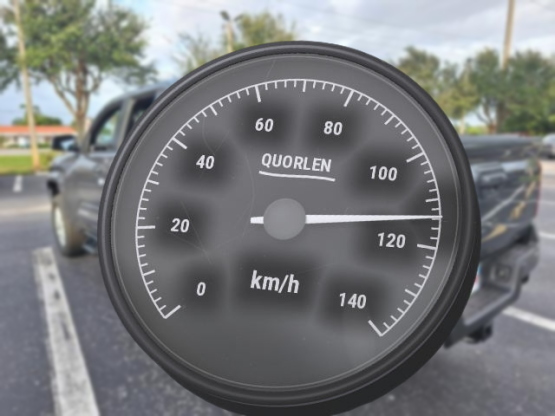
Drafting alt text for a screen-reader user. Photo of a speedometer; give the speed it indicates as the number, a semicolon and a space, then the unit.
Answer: 114; km/h
